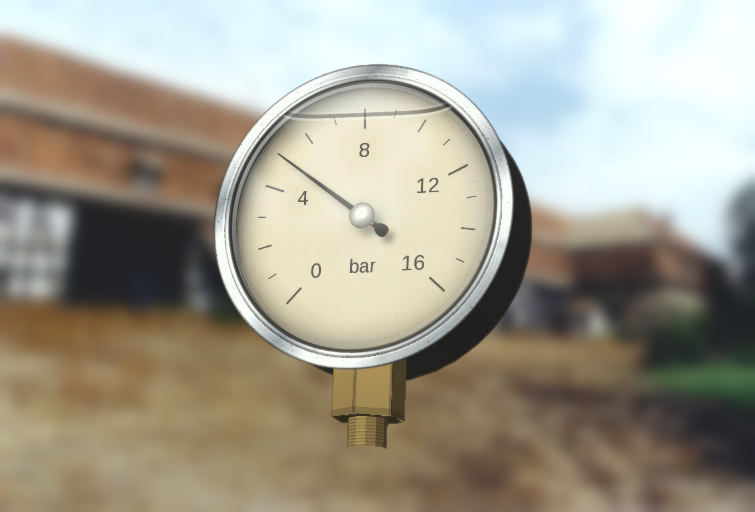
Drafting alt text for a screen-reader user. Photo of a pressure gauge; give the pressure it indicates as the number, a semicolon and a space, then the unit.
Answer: 5; bar
